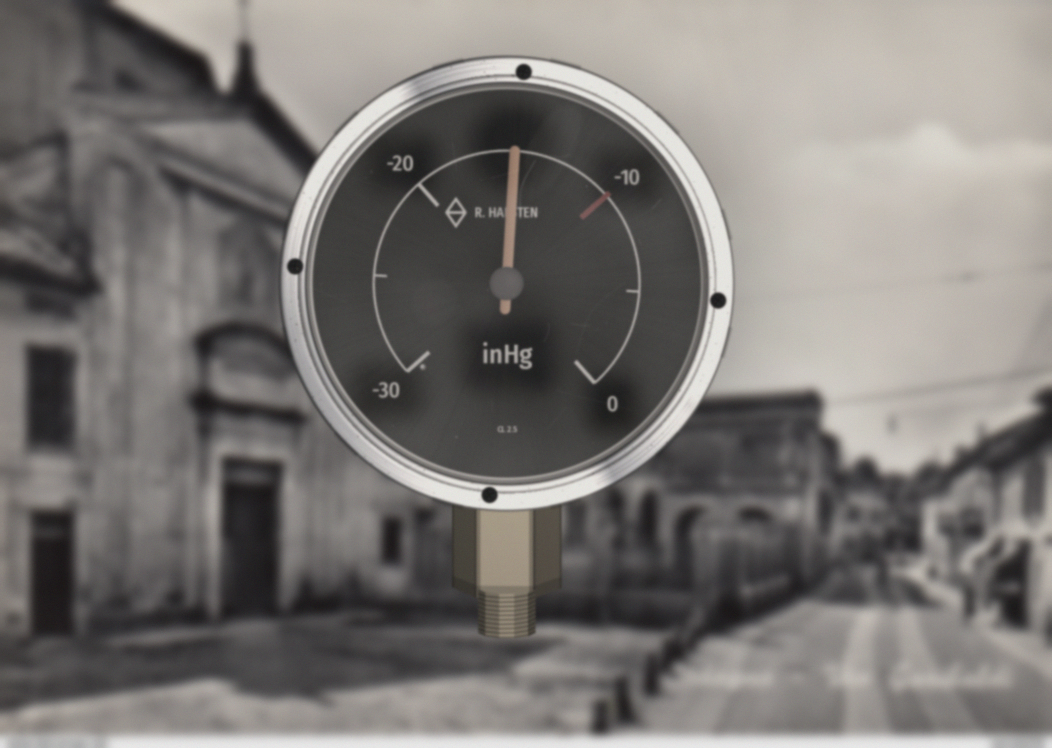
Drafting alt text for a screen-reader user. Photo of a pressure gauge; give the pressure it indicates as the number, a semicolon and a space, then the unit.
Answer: -15; inHg
